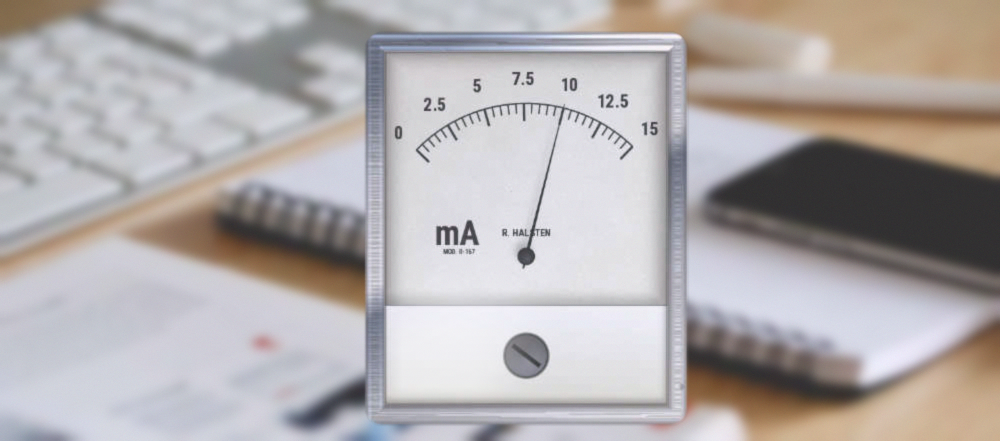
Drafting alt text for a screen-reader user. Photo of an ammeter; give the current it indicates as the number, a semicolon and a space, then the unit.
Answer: 10; mA
